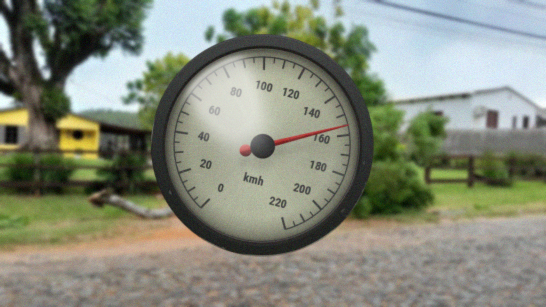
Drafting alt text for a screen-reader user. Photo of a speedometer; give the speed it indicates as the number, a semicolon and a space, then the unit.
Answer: 155; km/h
